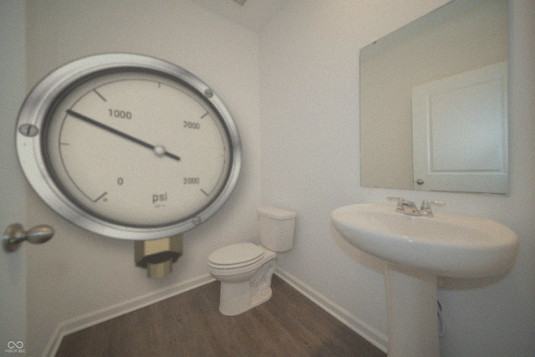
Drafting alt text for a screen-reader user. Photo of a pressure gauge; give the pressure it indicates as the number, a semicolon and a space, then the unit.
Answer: 750; psi
